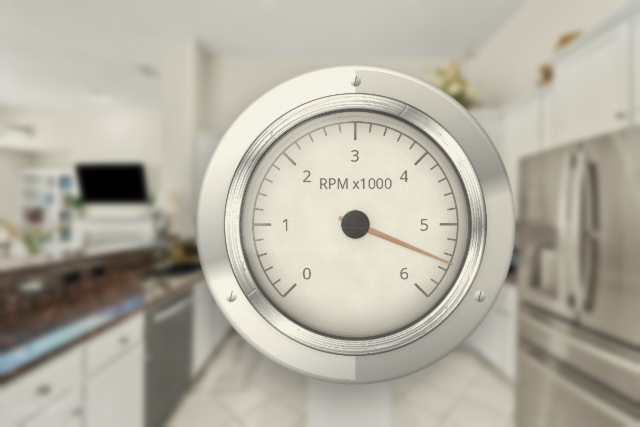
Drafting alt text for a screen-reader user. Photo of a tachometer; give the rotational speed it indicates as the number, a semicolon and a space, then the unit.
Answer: 5500; rpm
